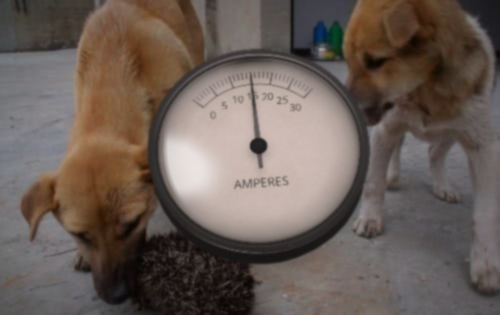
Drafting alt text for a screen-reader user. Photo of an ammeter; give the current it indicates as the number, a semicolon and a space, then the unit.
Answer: 15; A
